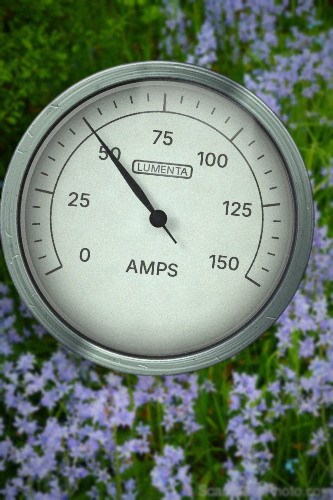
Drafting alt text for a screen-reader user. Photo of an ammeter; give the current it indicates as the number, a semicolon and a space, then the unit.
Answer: 50; A
